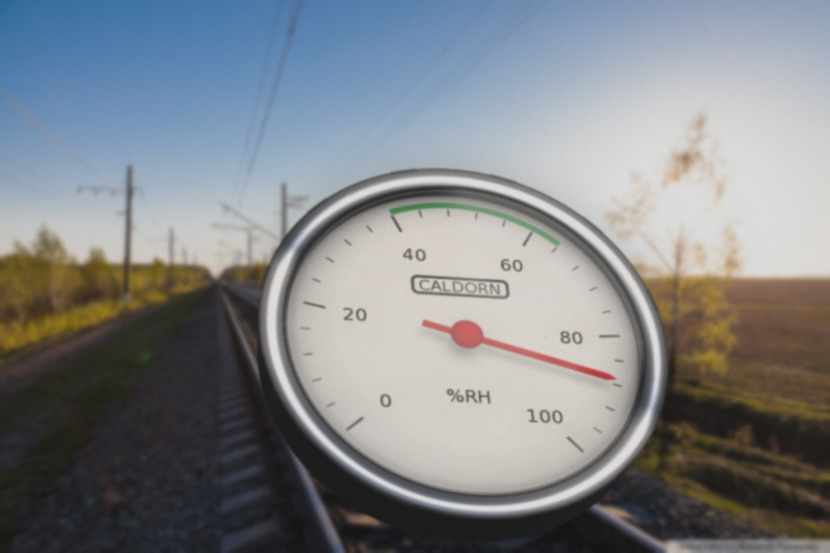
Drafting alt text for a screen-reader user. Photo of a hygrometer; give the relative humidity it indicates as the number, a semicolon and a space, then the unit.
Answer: 88; %
